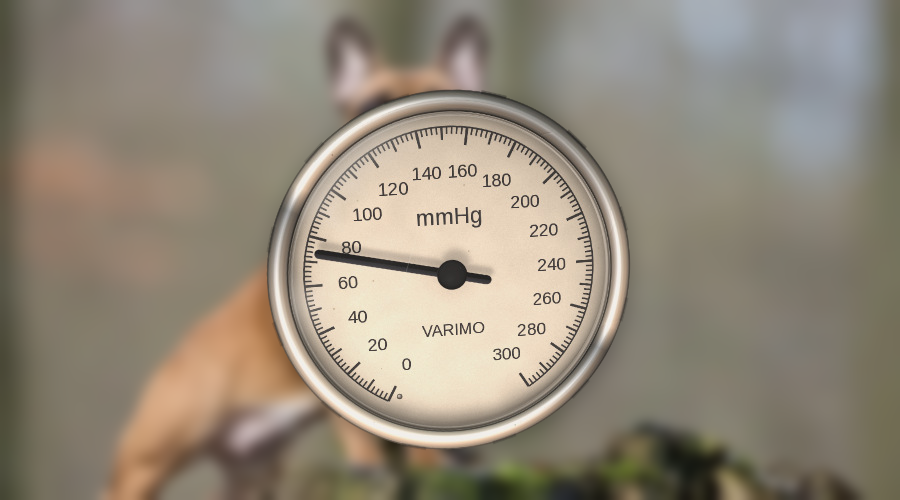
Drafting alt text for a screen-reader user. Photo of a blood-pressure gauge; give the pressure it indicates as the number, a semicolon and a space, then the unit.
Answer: 74; mmHg
